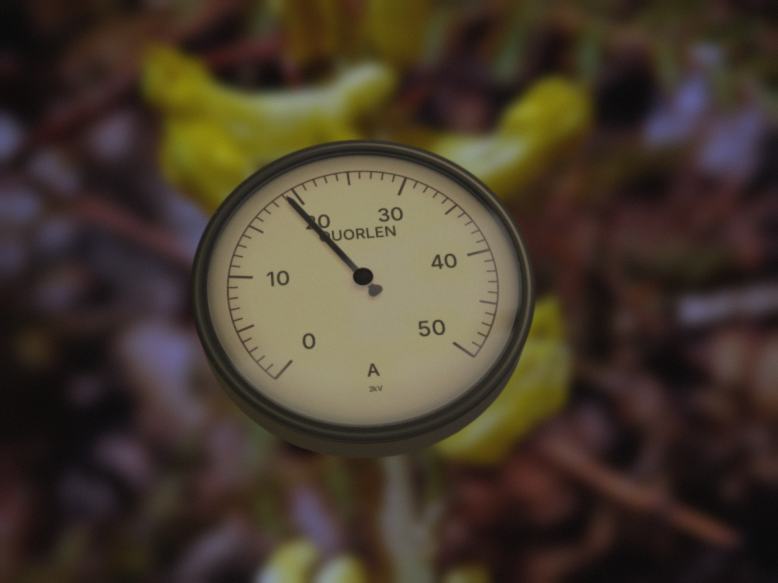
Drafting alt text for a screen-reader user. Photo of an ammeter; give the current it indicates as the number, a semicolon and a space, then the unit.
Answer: 19; A
